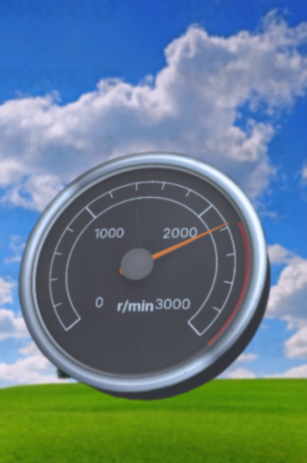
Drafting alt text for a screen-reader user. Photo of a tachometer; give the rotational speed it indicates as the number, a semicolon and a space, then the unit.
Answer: 2200; rpm
